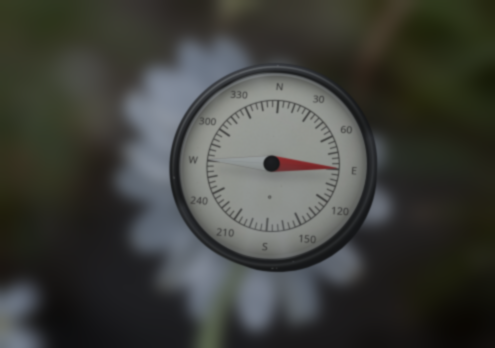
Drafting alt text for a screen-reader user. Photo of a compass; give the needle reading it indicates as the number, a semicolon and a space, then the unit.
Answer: 90; °
